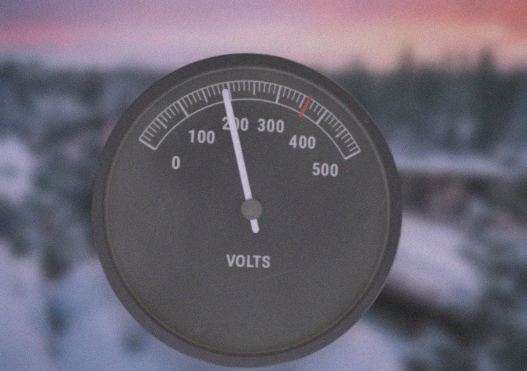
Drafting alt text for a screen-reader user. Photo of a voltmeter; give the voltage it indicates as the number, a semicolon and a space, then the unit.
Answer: 190; V
